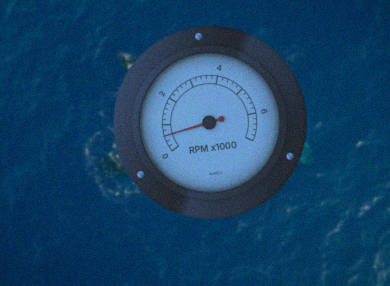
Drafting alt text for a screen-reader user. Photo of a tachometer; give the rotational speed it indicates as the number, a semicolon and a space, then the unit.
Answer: 600; rpm
